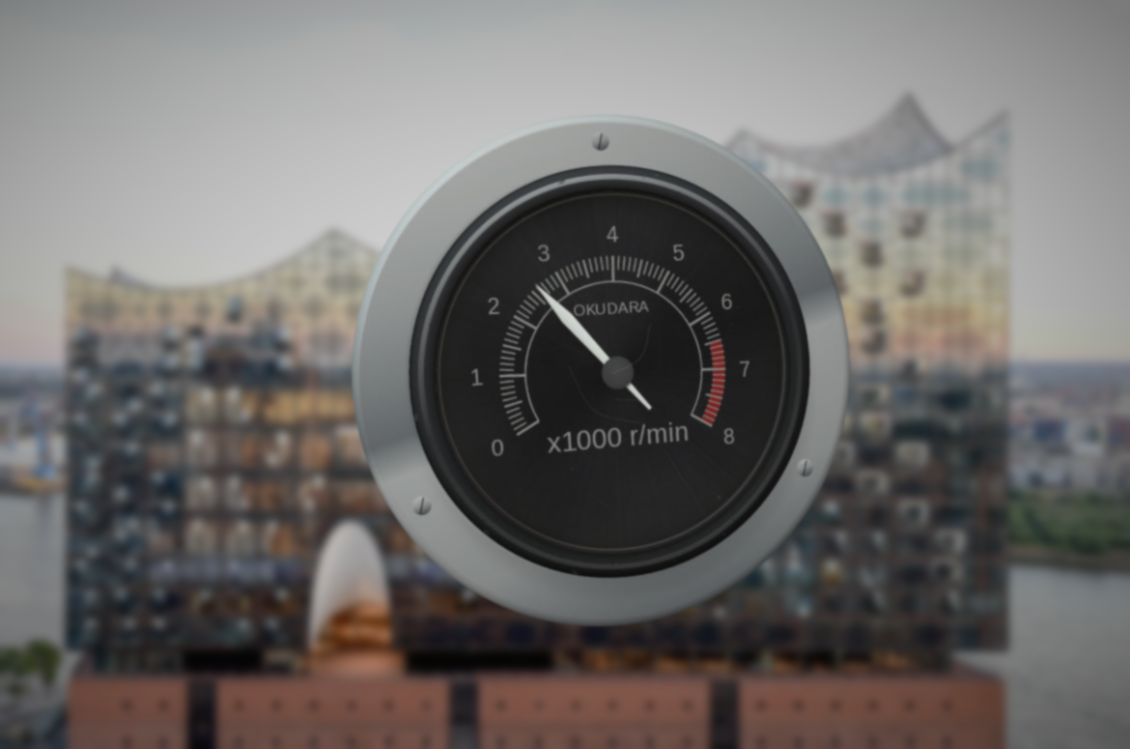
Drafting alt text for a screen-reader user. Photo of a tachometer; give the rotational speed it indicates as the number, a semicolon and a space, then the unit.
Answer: 2600; rpm
